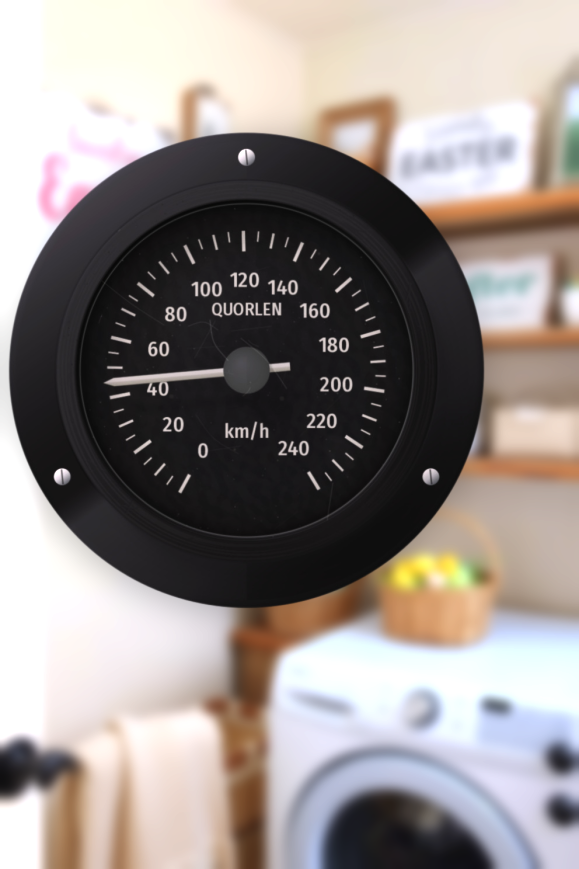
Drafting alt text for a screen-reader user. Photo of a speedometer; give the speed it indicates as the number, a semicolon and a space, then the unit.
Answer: 45; km/h
